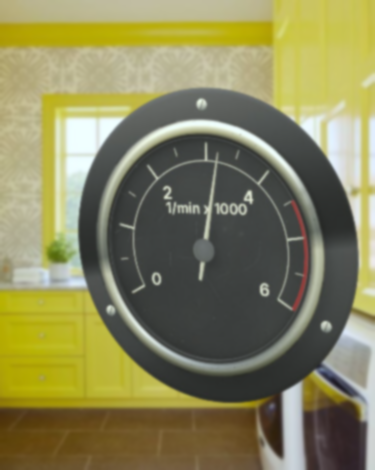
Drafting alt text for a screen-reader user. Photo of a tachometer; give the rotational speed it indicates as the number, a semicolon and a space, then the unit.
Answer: 3250; rpm
